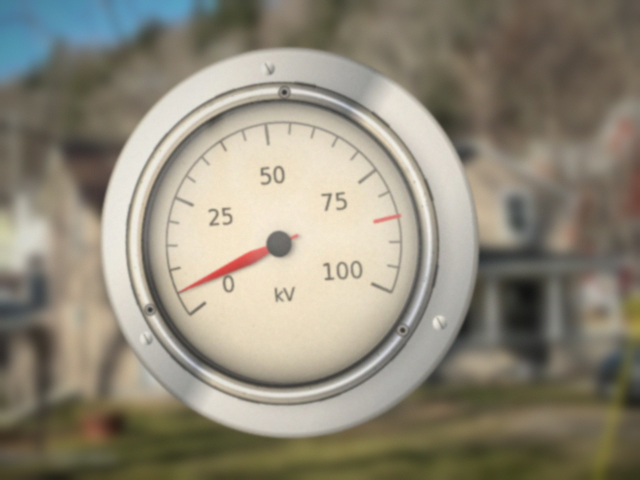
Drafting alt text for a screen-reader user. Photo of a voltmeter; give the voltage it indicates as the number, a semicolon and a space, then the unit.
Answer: 5; kV
